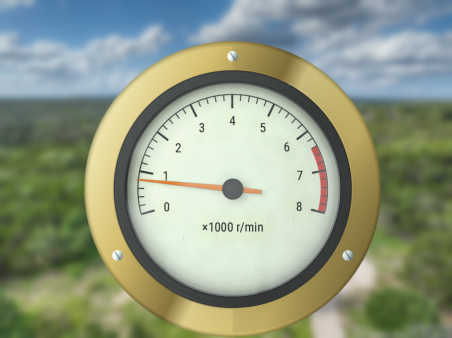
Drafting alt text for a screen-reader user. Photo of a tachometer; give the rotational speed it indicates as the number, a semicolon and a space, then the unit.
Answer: 800; rpm
